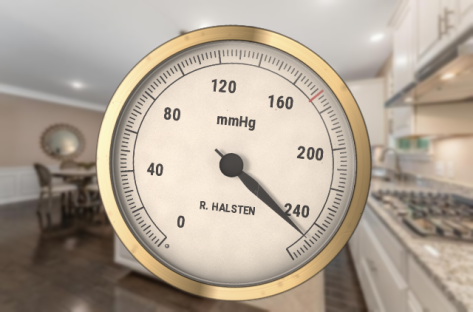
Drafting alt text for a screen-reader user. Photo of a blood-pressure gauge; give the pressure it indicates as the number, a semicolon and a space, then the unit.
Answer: 248; mmHg
